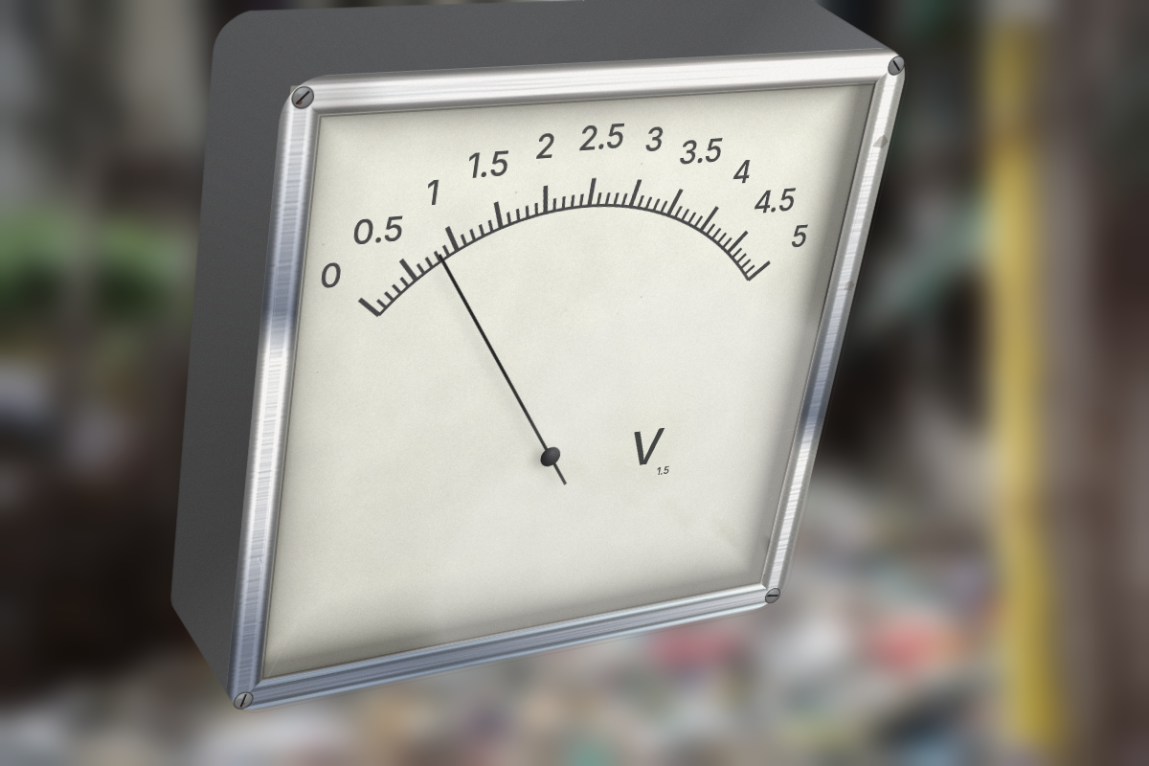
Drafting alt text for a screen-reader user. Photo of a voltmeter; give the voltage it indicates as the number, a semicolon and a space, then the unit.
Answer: 0.8; V
